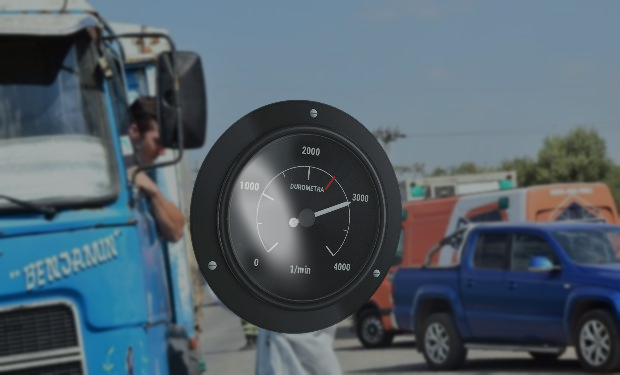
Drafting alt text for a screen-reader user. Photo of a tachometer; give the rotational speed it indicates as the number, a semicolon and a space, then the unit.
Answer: 3000; rpm
